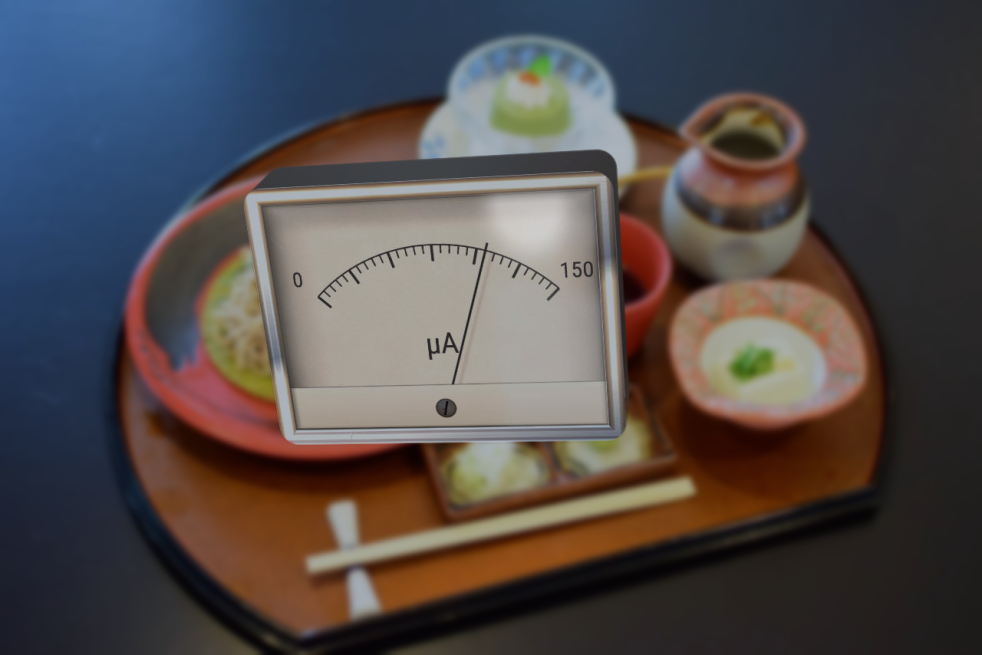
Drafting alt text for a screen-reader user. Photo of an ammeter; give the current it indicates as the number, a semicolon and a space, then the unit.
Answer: 105; µA
